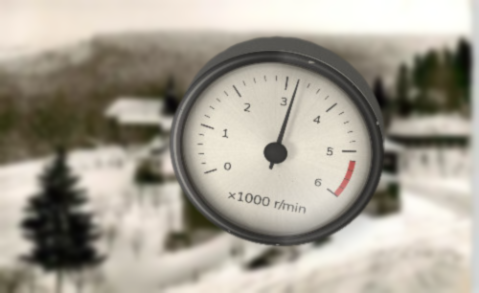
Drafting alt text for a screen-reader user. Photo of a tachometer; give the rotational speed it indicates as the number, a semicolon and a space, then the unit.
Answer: 3200; rpm
